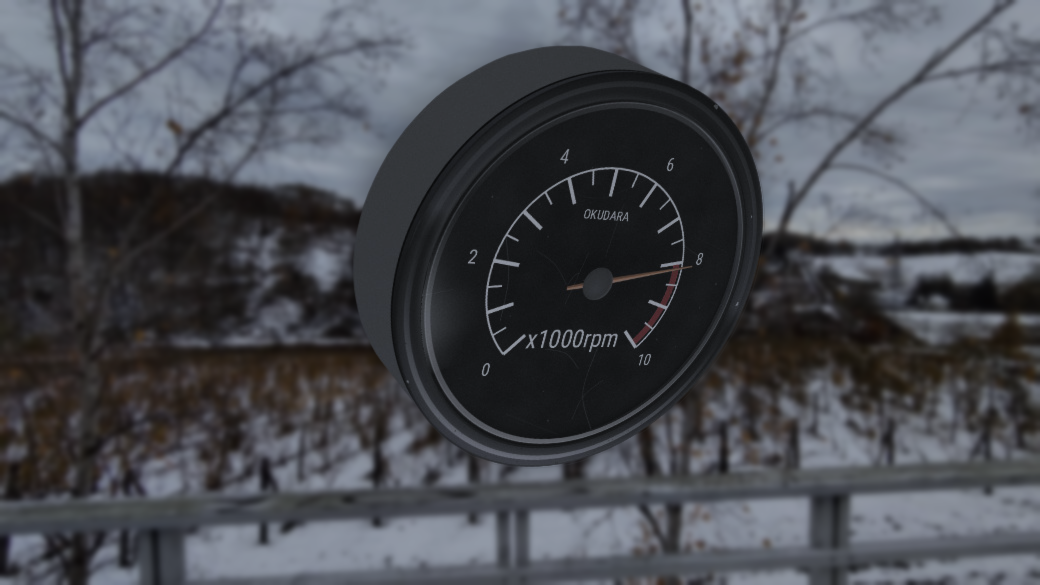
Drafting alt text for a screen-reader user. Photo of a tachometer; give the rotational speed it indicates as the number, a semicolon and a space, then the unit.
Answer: 8000; rpm
